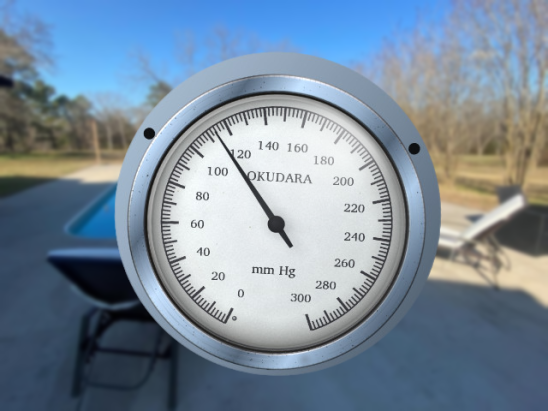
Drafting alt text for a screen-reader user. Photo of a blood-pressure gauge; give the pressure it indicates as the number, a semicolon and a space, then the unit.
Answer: 114; mmHg
